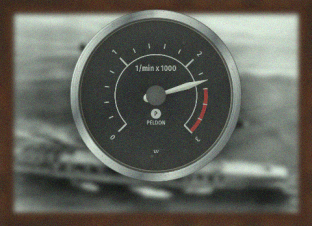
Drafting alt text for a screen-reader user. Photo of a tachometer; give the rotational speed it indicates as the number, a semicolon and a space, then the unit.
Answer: 2300; rpm
